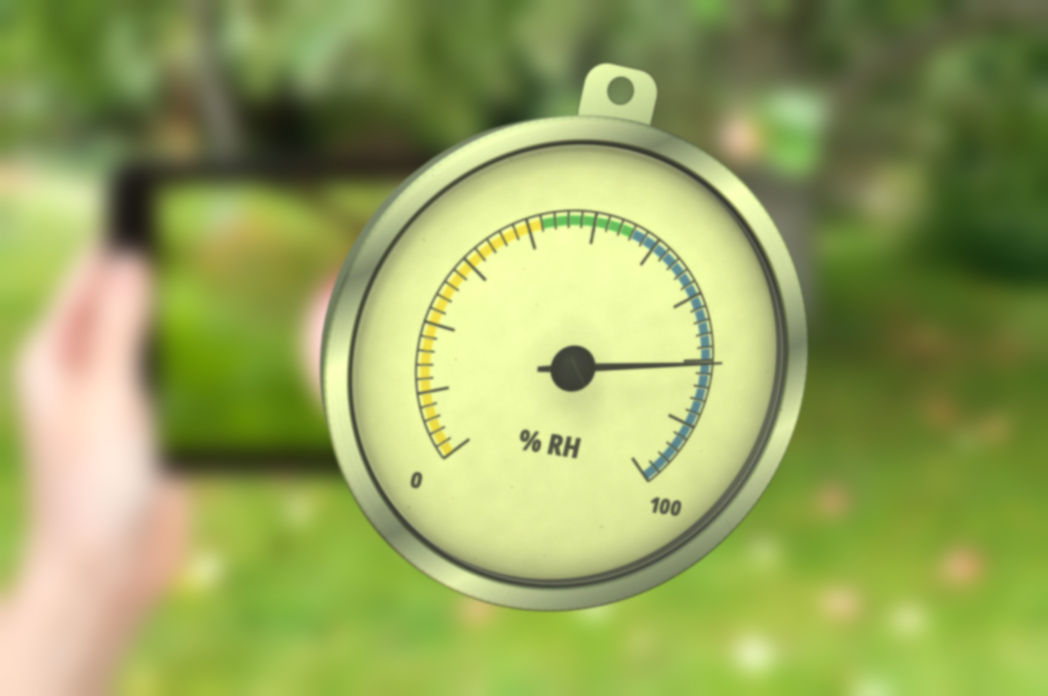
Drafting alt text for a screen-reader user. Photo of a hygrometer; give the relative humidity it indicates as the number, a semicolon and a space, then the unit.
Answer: 80; %
